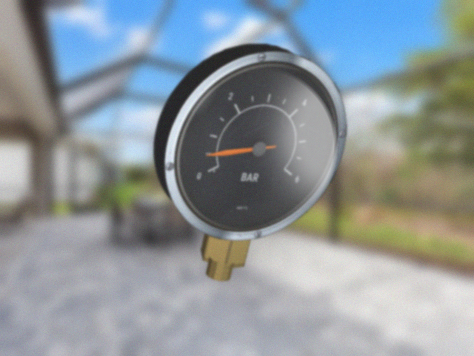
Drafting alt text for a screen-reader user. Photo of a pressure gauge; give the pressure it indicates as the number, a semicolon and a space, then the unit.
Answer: 0.5; bar
